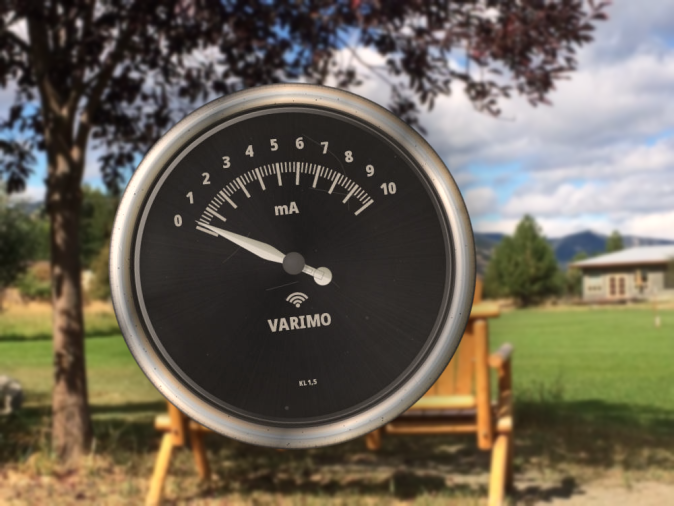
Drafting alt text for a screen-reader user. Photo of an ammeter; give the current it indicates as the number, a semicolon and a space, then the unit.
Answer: 0.2; mA
